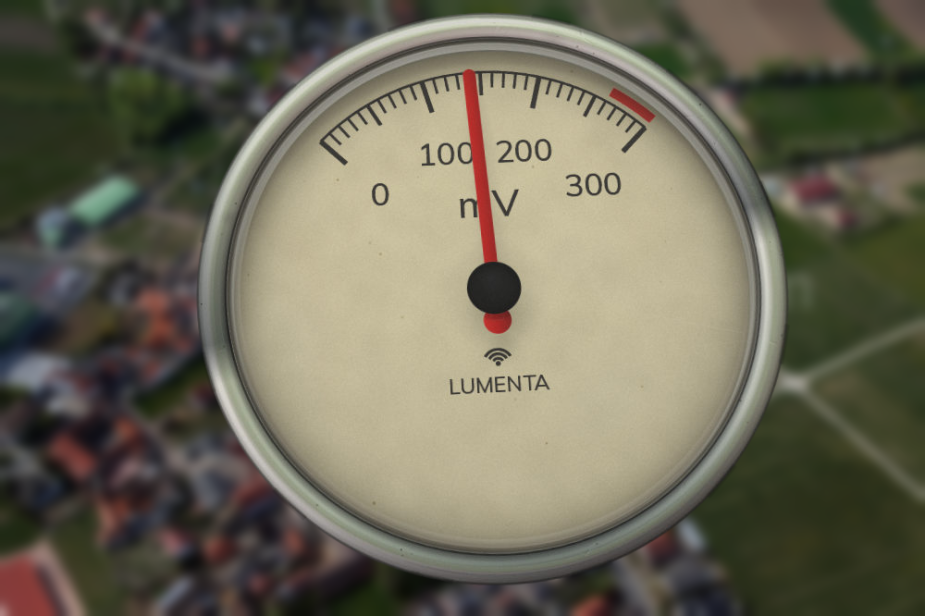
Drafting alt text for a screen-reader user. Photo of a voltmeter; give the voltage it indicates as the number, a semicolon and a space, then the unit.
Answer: 140; mV
